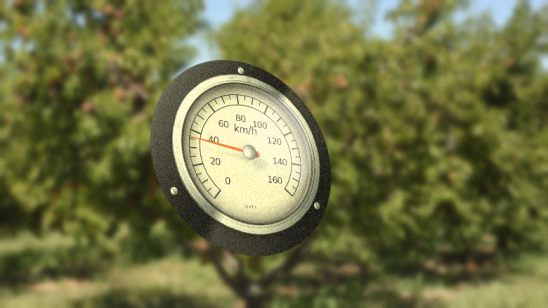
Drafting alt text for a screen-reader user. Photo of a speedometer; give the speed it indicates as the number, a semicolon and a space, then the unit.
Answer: 35; km/h
